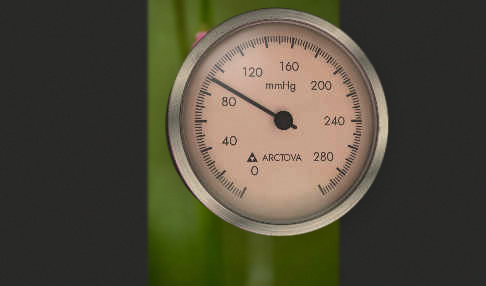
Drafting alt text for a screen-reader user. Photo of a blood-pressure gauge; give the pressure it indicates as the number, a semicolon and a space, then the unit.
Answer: 90; mmHg
